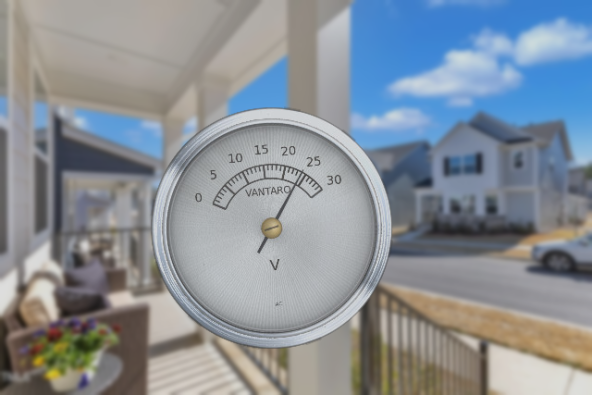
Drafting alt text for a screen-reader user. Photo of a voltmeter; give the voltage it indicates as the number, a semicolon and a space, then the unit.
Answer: 24; V
